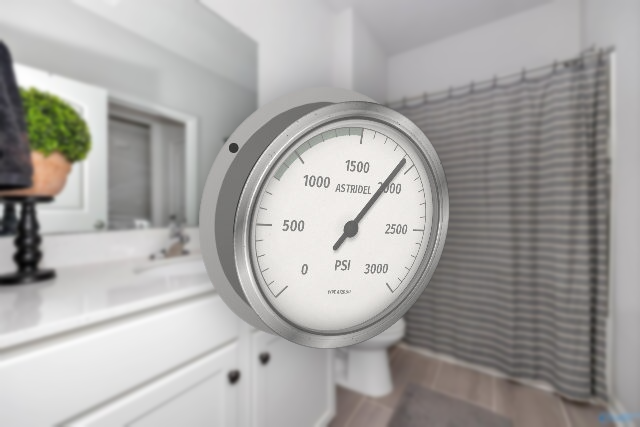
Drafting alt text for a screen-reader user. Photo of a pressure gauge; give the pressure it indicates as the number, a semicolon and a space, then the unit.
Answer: 1900; psi
